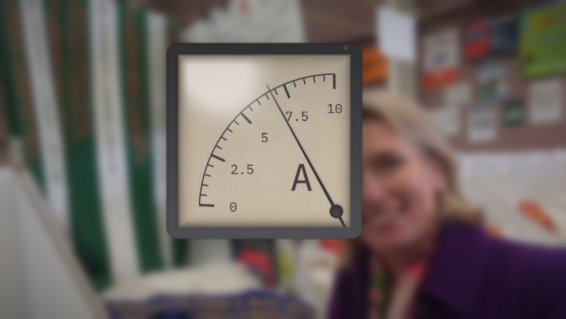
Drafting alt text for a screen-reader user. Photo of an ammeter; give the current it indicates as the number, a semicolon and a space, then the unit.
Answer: 6.75; A
